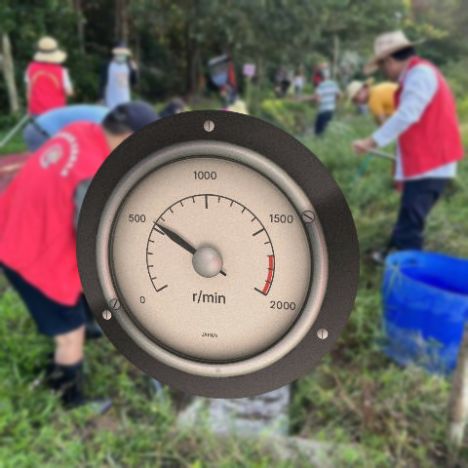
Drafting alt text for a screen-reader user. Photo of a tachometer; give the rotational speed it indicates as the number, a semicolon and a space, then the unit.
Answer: 550; rpm
